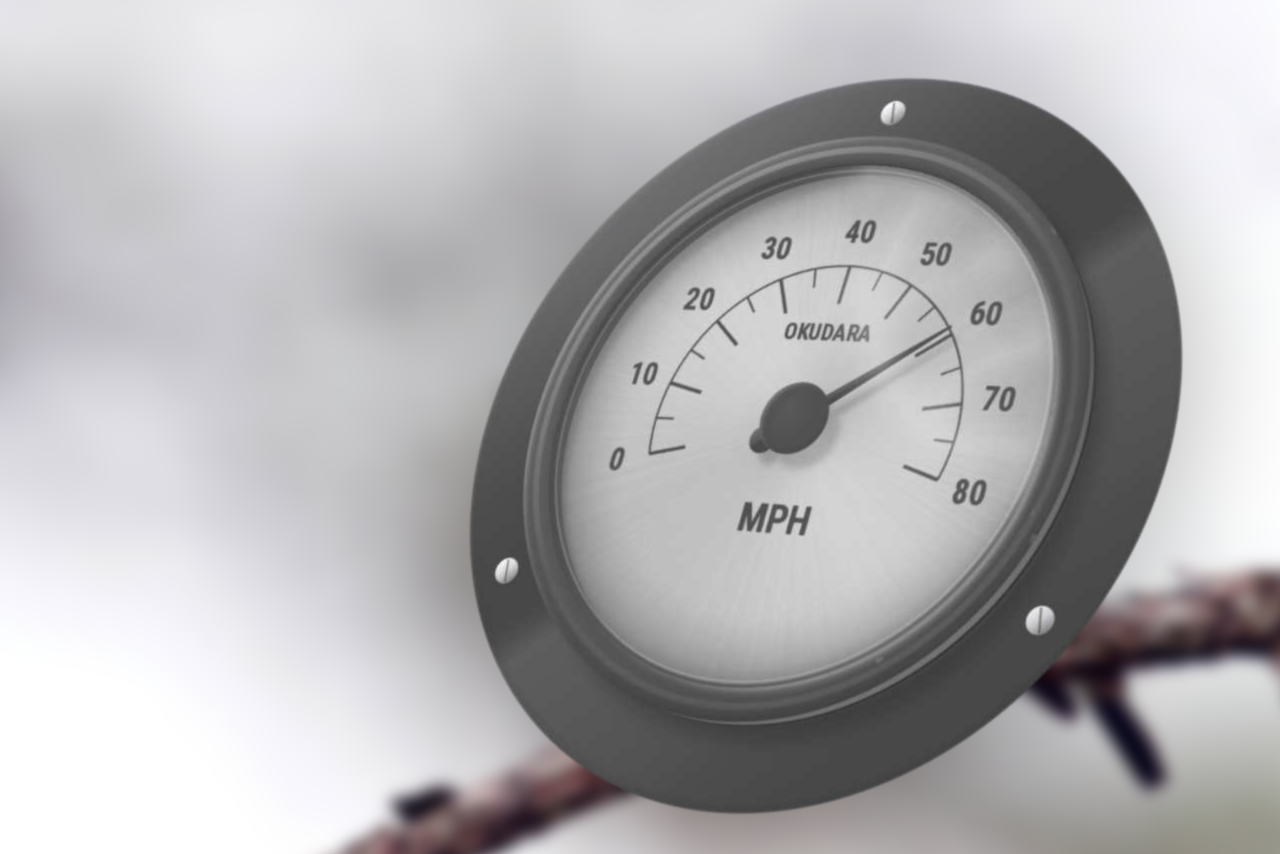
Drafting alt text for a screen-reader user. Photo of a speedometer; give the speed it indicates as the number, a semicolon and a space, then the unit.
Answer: 60; mph
